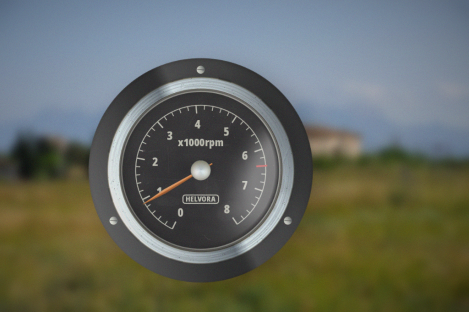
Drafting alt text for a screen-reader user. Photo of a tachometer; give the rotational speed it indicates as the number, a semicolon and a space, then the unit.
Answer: 900; rpm
